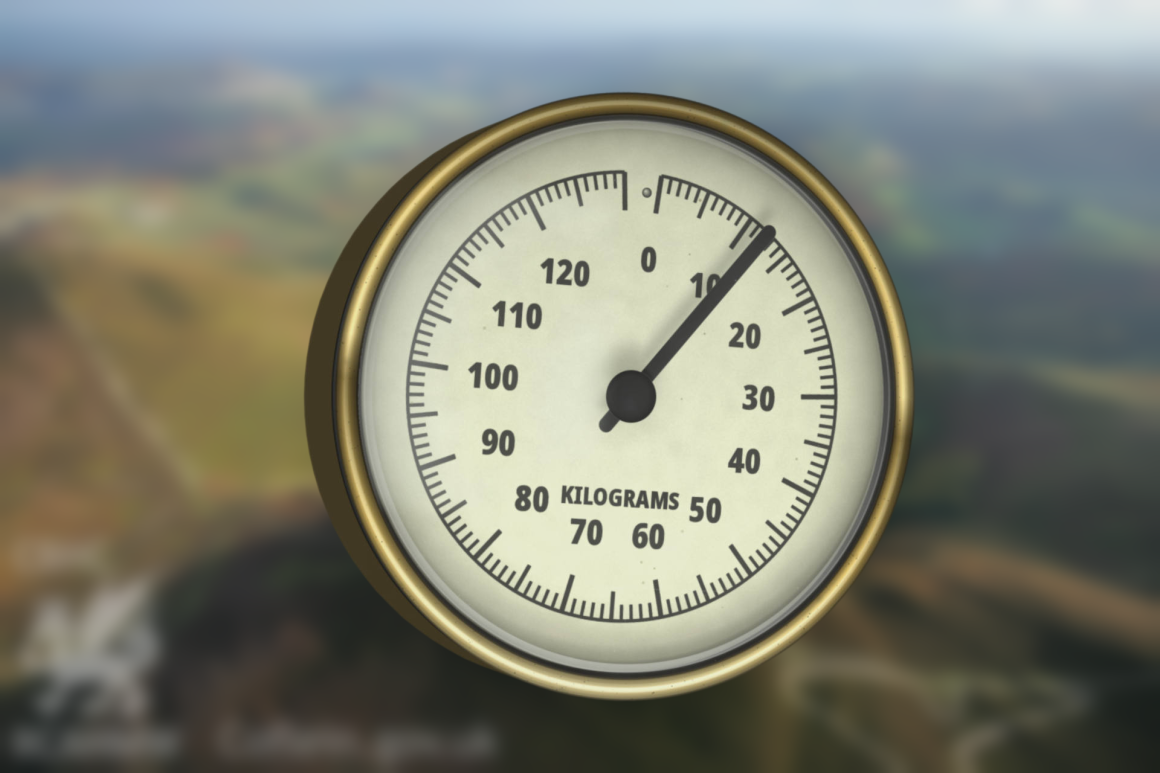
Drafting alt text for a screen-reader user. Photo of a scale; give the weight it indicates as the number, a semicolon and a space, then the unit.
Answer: 12; kg
